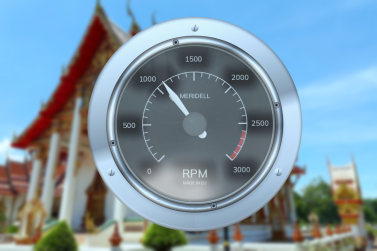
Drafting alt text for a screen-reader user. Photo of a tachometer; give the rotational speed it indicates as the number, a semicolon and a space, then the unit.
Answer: 1100; rpm
